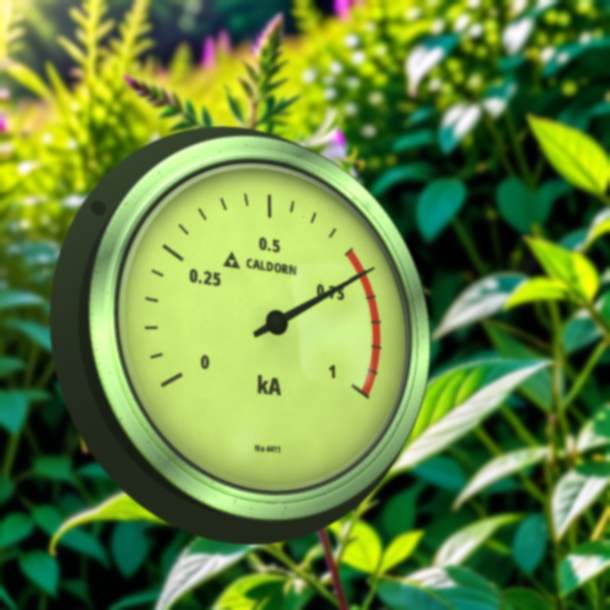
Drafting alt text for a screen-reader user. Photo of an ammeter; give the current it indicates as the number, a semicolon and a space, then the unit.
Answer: 0.75; kA
